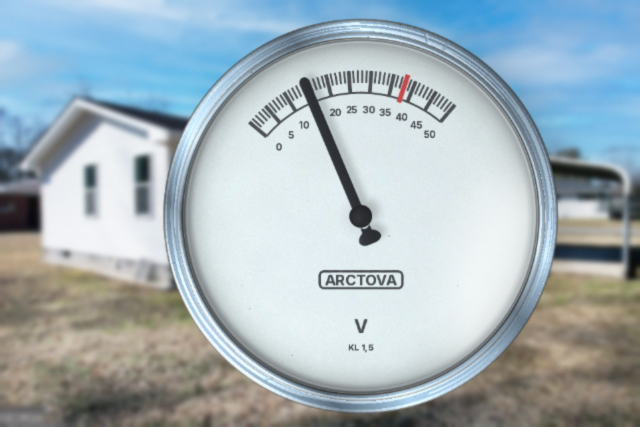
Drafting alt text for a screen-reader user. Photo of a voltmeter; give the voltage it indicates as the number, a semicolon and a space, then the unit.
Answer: 15; V
